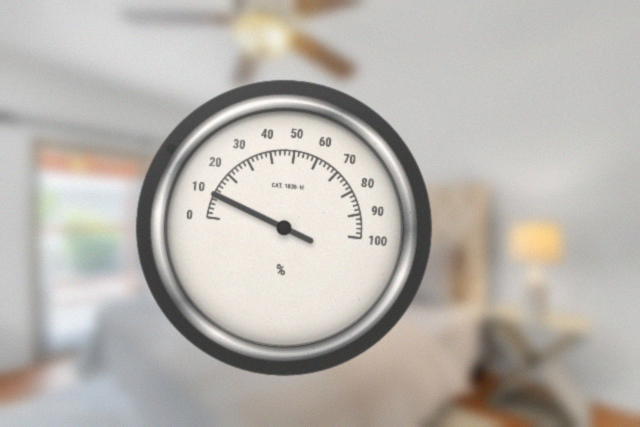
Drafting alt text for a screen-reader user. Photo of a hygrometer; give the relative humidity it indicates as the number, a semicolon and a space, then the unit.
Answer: 10; %
